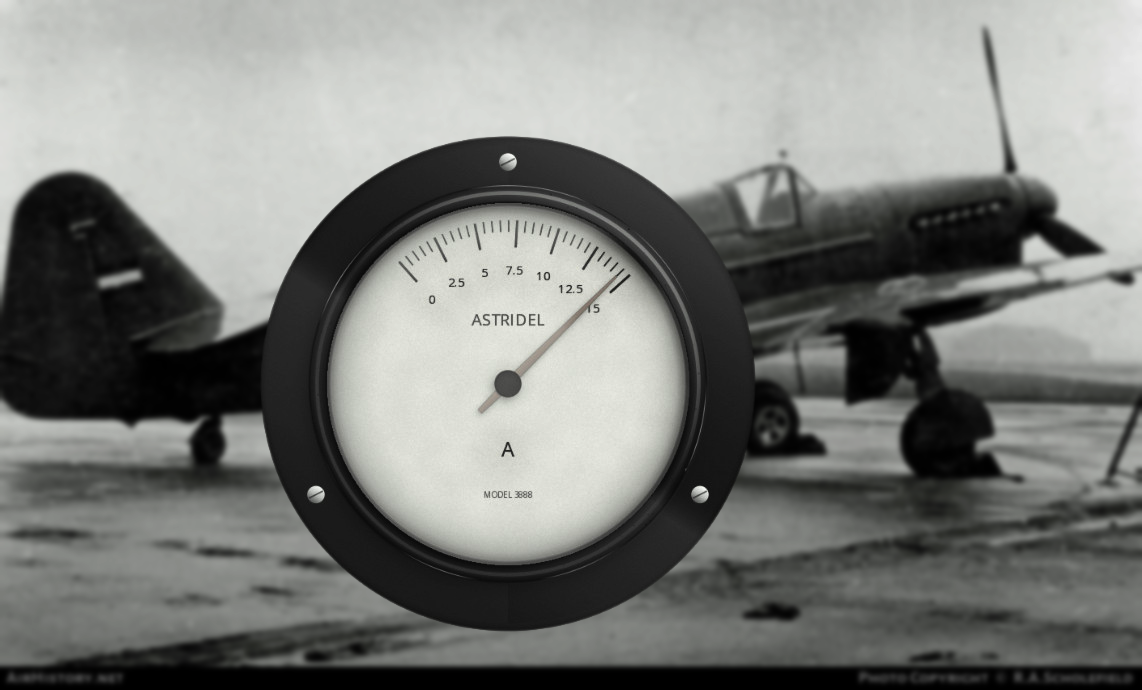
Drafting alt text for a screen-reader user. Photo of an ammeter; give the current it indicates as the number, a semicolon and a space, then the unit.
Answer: 14.5; A
